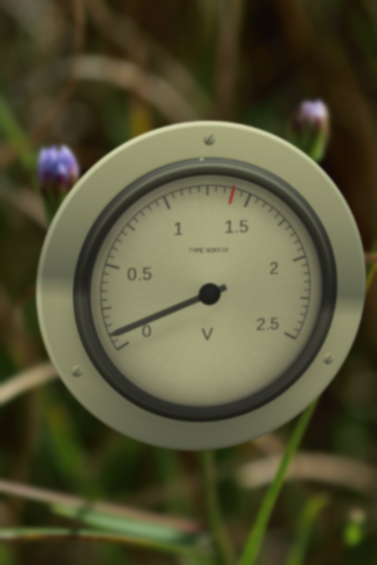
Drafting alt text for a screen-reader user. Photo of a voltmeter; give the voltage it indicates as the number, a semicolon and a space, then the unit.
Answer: 0.1; V
